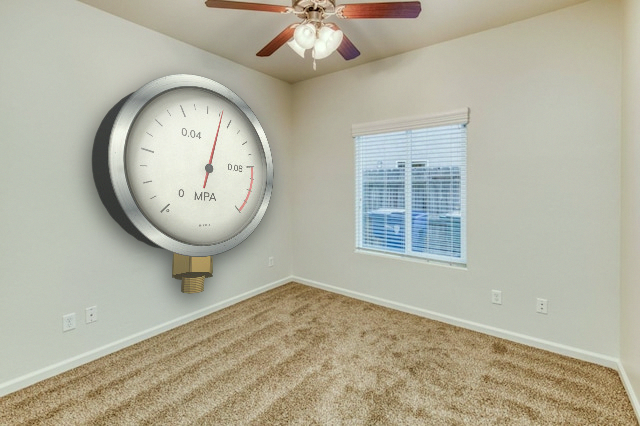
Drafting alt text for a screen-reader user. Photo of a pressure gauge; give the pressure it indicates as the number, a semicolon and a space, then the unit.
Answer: 0.055; MPa
